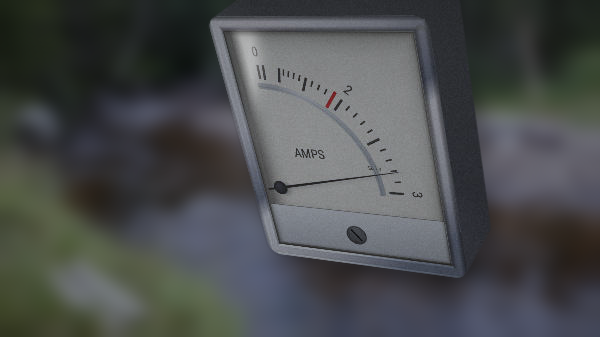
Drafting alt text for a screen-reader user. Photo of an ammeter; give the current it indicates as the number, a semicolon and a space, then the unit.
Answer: 2.8; A
